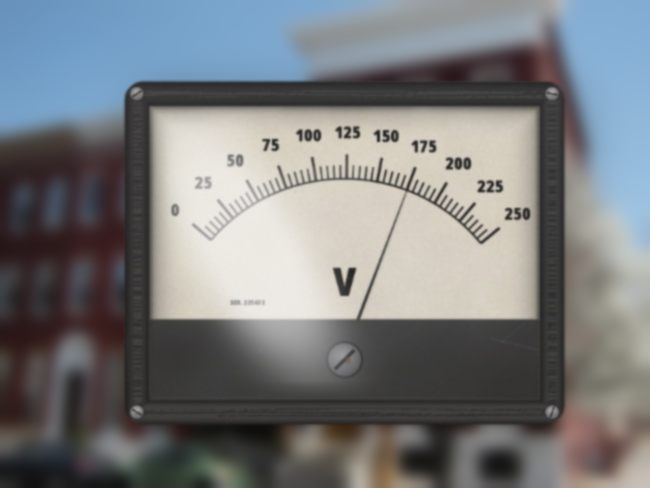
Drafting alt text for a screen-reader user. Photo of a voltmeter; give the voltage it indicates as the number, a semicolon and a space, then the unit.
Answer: 175; V
